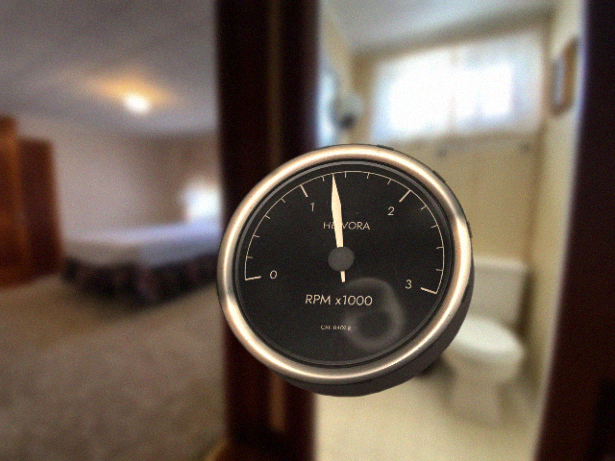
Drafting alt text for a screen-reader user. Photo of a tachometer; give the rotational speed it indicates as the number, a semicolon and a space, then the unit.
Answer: 1300; rpm
